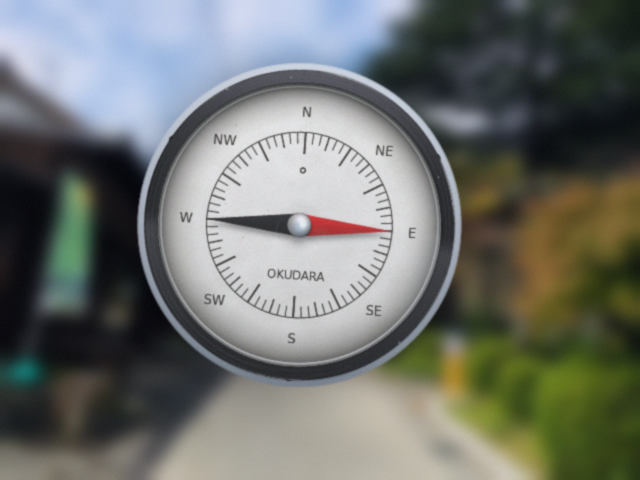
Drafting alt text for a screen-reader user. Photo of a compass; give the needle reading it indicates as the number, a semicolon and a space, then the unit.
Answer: 90; °
